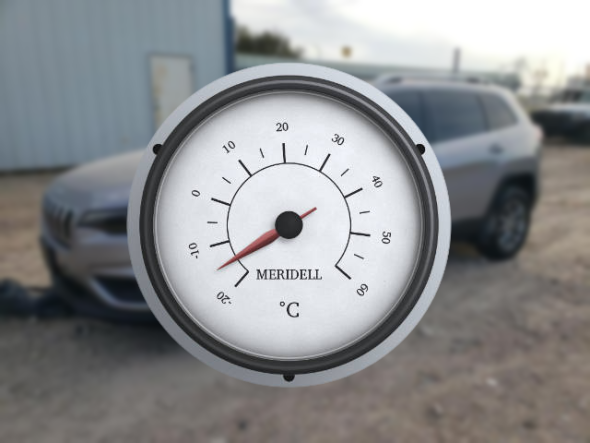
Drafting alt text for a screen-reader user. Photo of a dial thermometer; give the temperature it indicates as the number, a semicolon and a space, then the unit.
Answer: -15; °C
